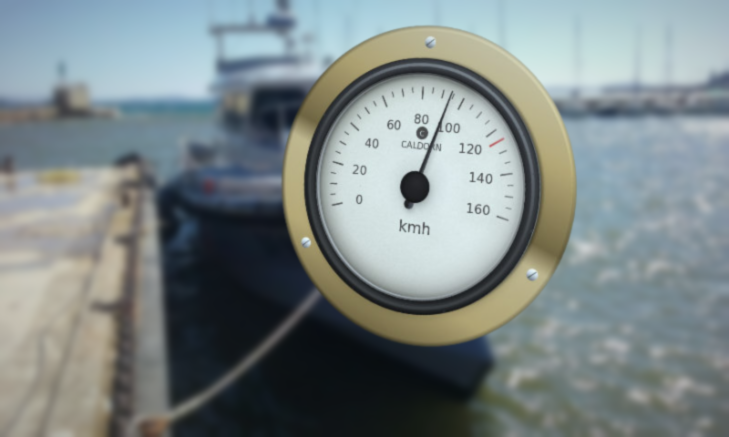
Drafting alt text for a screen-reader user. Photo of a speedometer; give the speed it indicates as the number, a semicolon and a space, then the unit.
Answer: 95; km/h
